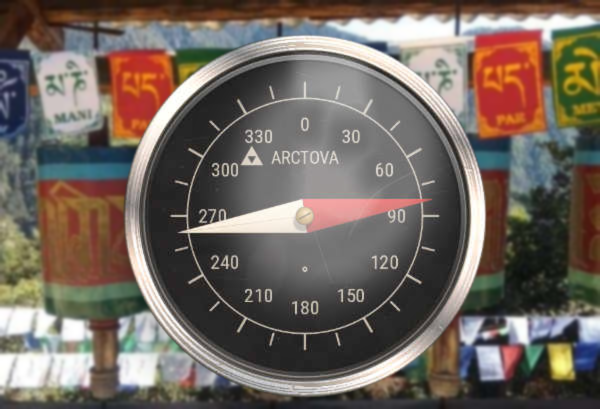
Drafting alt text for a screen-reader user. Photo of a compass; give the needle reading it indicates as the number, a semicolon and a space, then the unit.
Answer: 82.5; °
